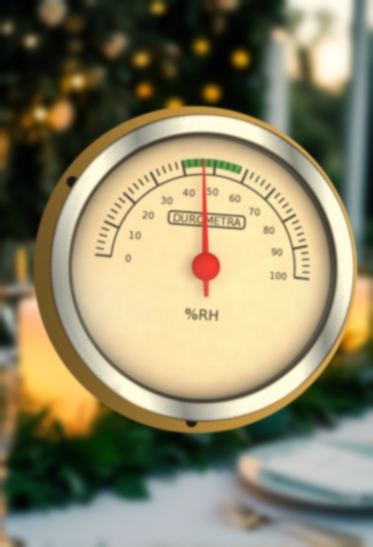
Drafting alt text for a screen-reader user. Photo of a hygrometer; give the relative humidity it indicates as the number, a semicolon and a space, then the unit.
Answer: 46; %
